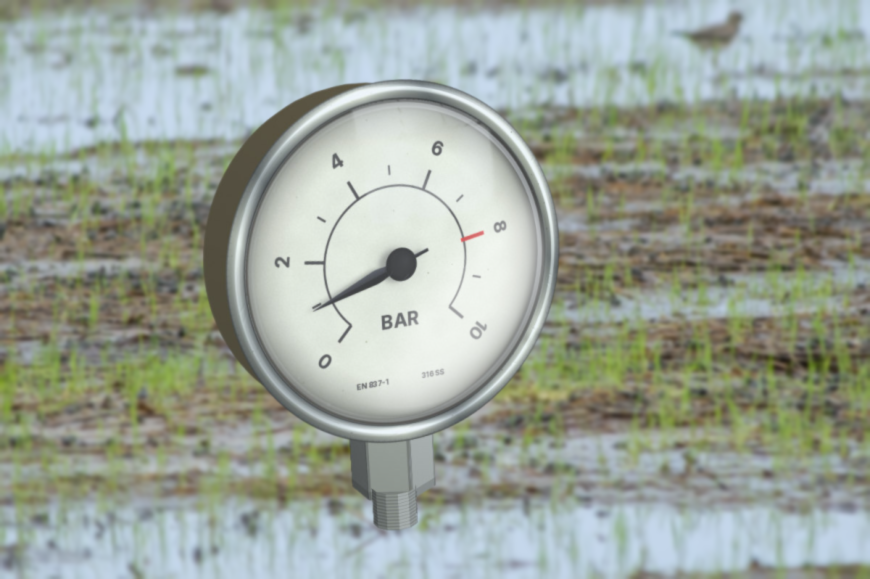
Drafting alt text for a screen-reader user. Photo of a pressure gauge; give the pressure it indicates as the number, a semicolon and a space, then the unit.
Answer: 1; bar
